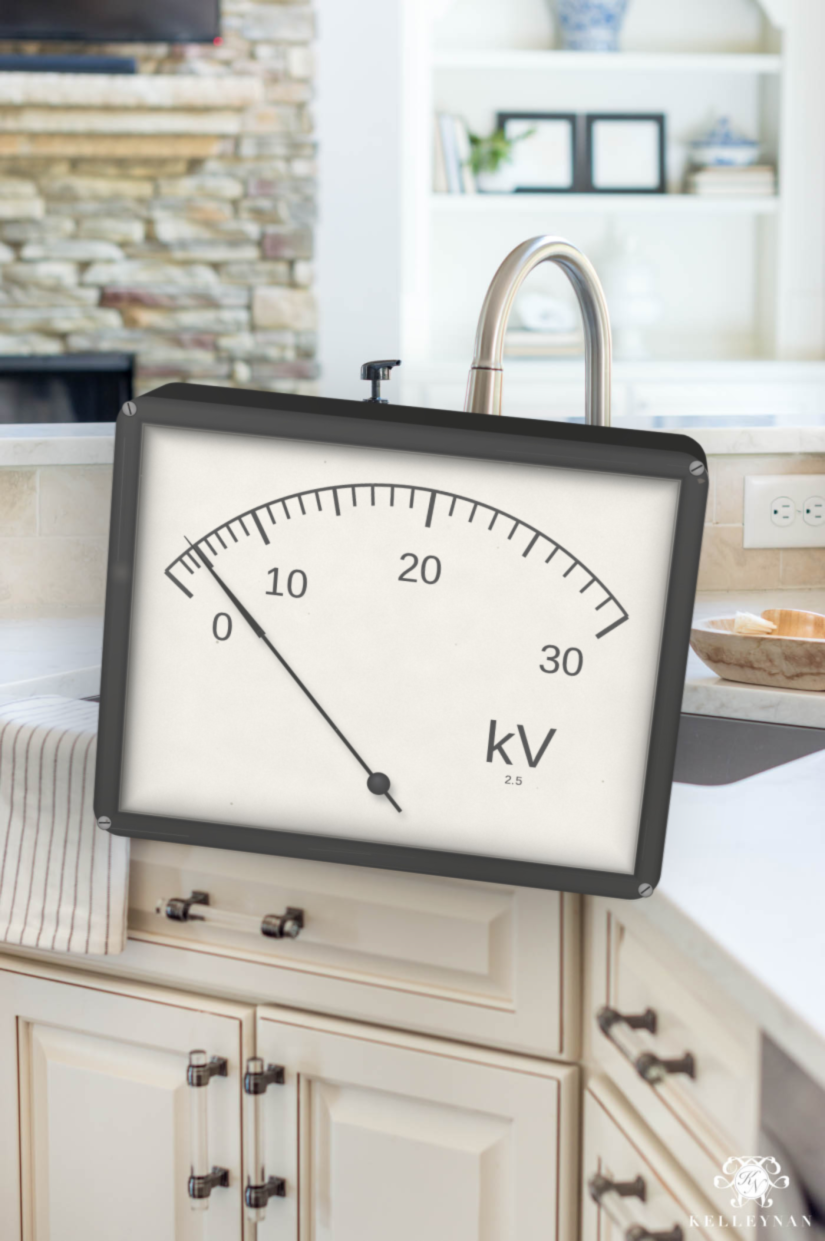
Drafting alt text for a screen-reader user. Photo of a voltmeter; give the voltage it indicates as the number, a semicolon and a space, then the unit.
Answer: 5; kV
